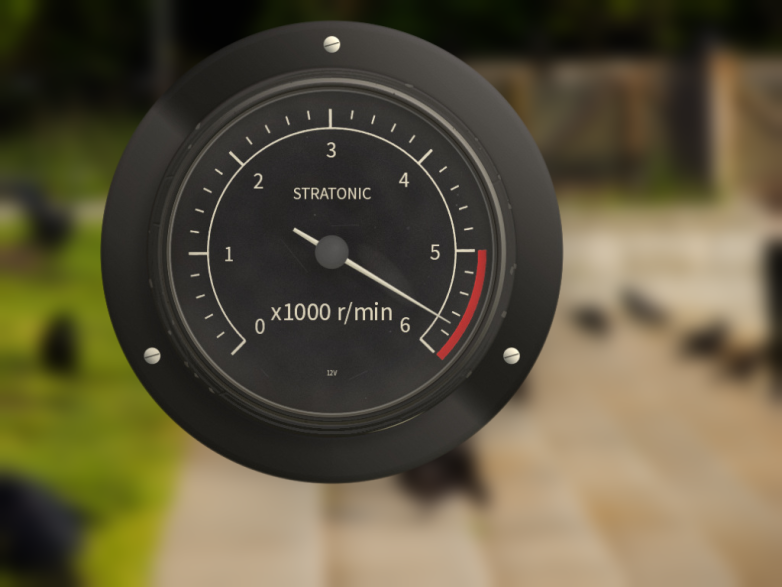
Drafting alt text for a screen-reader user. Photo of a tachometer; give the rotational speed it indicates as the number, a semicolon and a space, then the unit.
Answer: 5700; rpm
